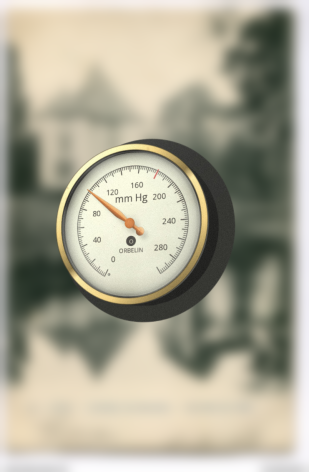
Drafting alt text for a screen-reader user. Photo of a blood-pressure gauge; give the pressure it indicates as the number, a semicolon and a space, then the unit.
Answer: 100; mmHg
